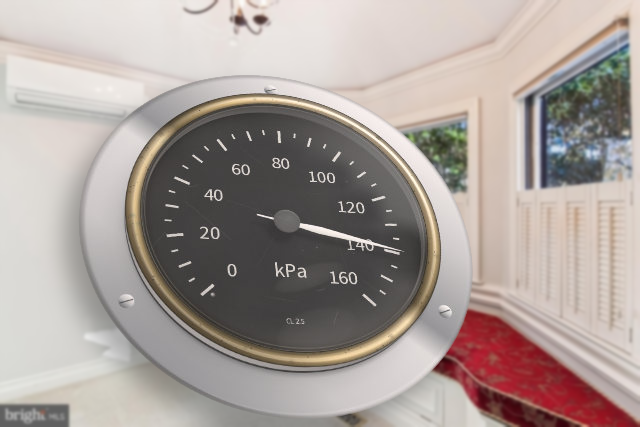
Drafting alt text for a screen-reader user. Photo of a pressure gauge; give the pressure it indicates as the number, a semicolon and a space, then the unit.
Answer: 140; kPa
